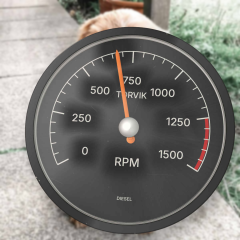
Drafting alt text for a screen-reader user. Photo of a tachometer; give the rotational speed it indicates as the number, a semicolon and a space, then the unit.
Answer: 675; rpm
